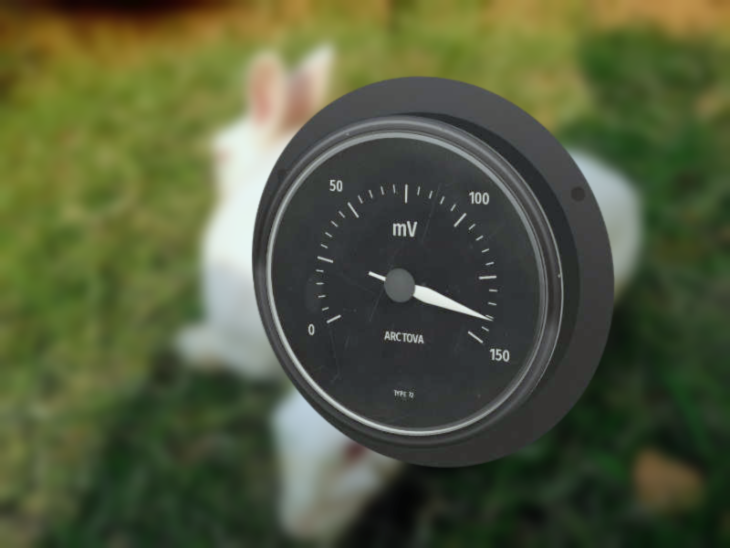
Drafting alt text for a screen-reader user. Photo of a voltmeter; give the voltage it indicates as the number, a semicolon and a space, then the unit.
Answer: 140; mV
